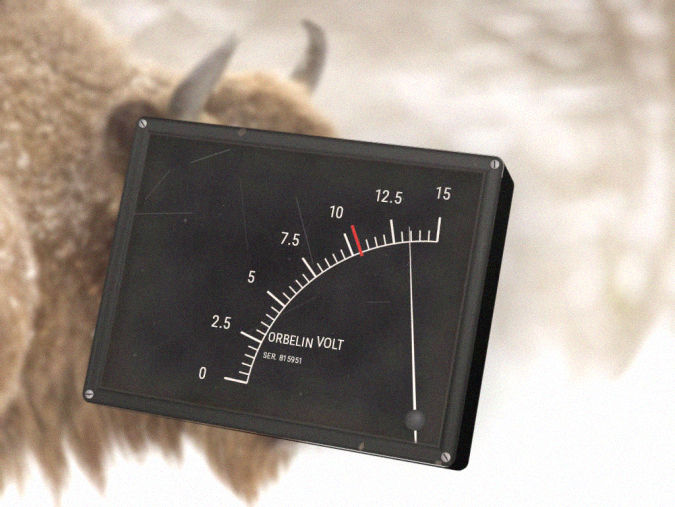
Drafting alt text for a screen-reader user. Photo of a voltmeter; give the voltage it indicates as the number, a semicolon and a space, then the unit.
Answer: 13.5; V
